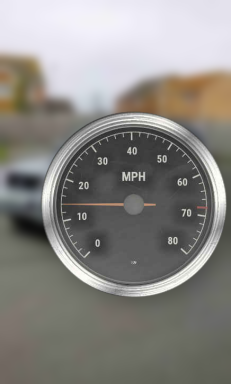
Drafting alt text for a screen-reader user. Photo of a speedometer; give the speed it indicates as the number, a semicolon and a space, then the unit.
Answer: 14; mph
